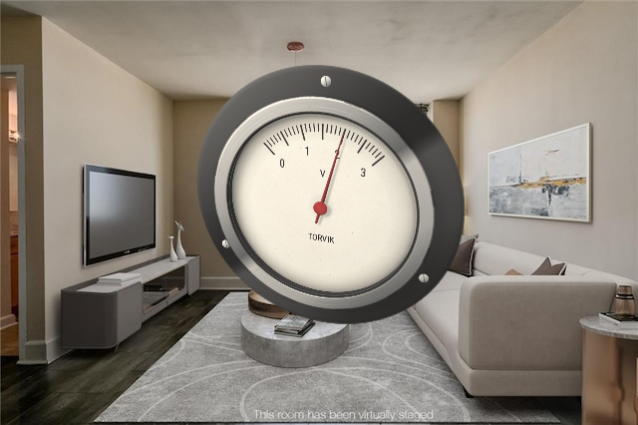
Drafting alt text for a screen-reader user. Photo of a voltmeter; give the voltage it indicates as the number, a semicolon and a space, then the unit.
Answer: 2; V
